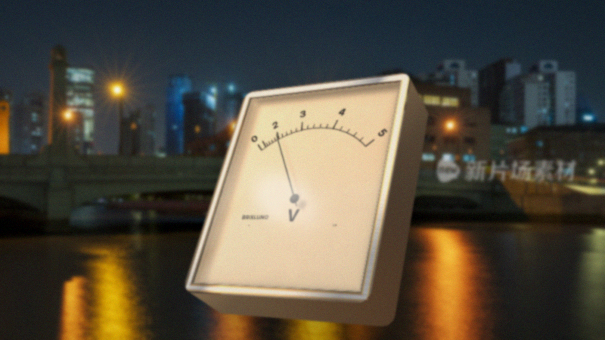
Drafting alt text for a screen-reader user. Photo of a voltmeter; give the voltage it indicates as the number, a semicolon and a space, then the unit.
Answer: 2; V
